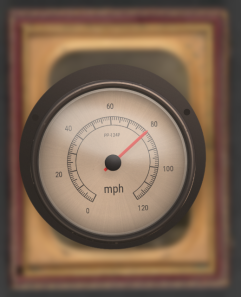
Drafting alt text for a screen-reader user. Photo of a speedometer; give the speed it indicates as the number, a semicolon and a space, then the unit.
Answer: 80; mph
